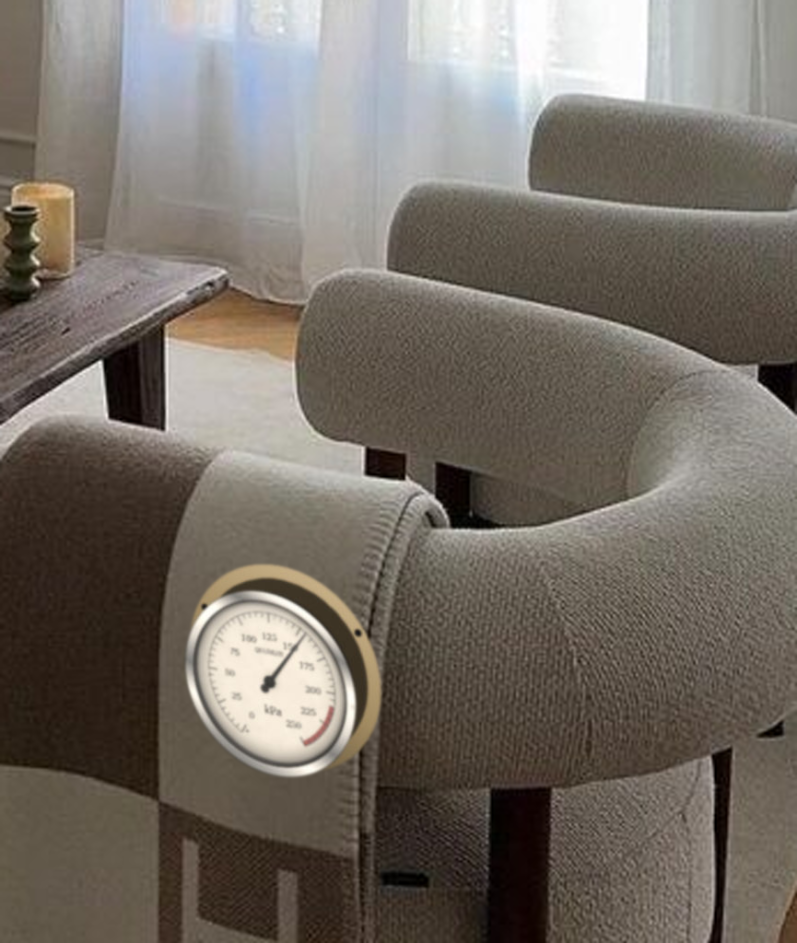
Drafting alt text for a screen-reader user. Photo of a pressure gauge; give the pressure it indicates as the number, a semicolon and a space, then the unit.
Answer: 155; kPa
